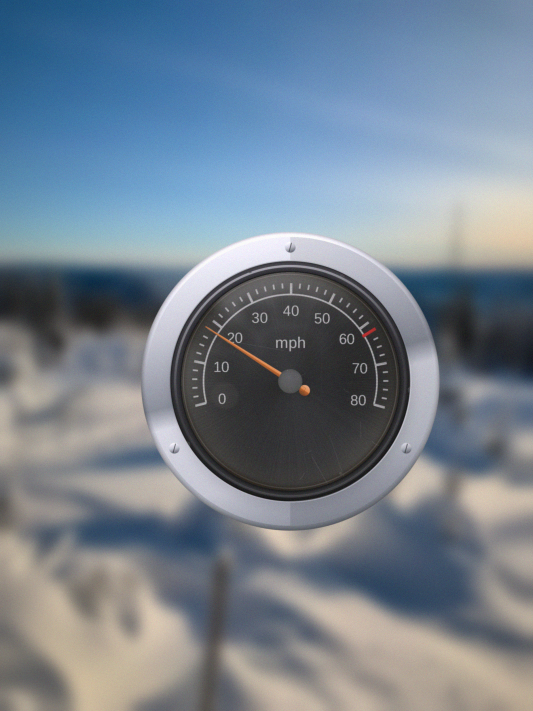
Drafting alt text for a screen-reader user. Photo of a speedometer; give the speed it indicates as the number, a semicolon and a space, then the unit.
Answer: 18; mph
